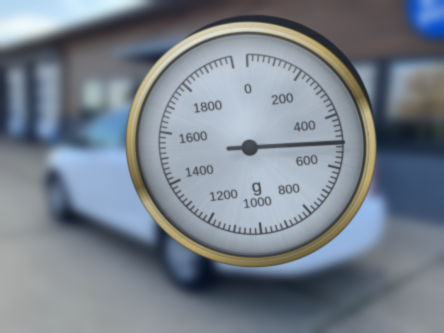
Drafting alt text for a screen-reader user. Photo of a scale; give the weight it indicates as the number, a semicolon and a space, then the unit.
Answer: 500; g
